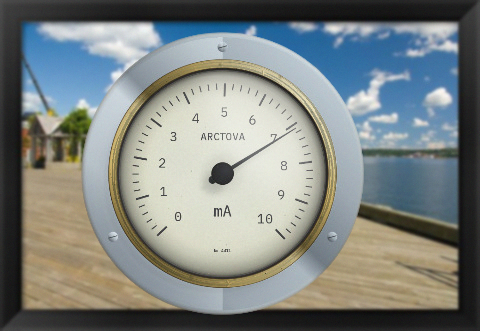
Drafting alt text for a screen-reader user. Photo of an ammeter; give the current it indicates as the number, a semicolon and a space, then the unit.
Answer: 7.1; mA
